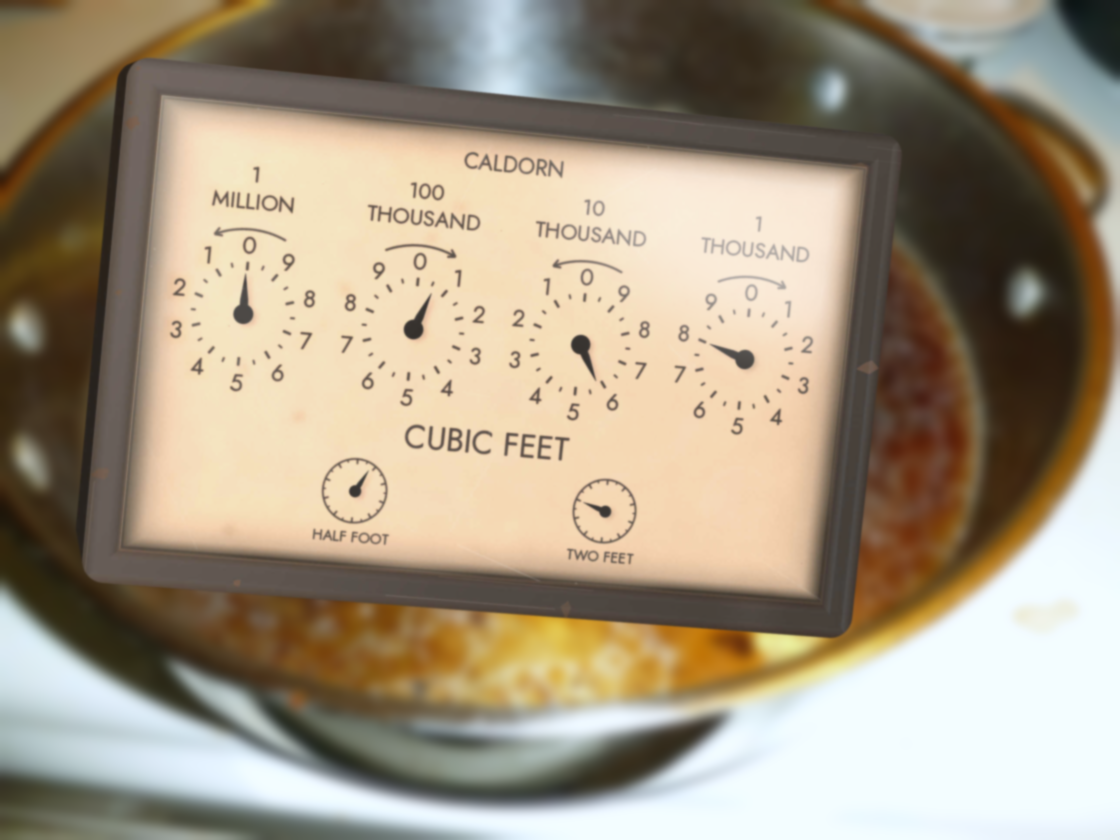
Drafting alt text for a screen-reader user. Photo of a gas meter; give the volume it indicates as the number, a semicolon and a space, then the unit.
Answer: 5800; ft³
